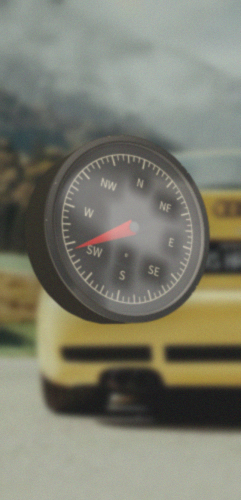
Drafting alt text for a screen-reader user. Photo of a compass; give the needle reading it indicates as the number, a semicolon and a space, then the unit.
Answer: 235; °
